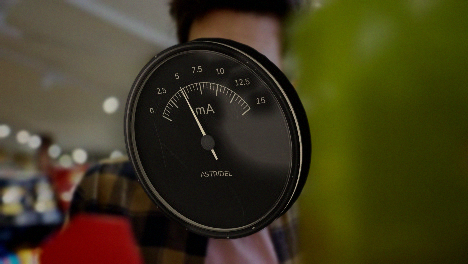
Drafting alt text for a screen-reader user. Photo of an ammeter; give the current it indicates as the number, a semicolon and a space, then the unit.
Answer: 5; mA
